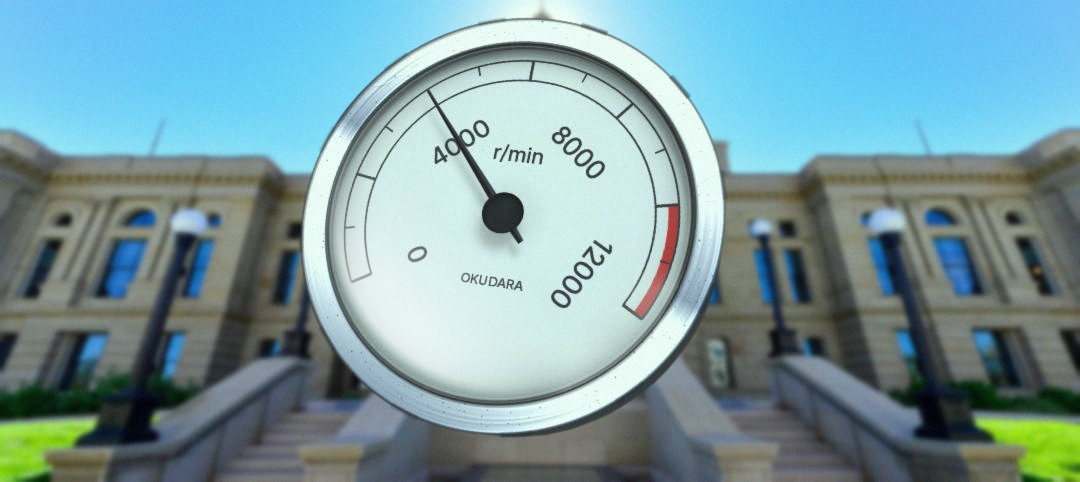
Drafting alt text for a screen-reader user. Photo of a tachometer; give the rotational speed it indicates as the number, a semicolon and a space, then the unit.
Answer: 4000; rpm
